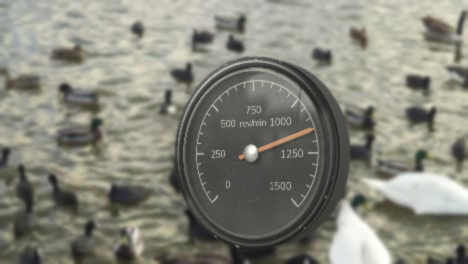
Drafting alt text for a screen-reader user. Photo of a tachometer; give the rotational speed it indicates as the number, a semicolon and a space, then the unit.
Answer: 1150; rpm
